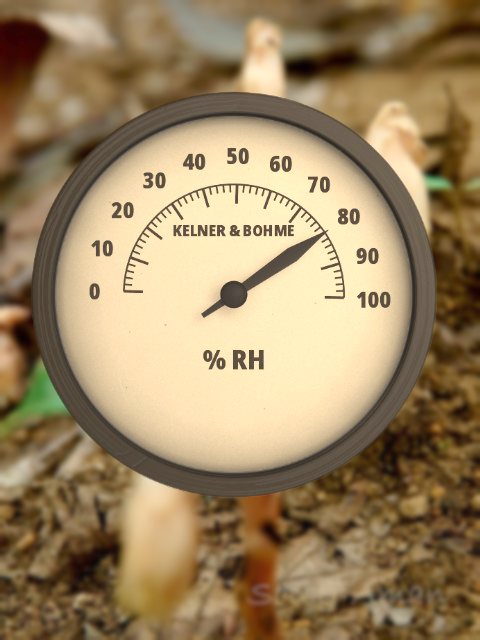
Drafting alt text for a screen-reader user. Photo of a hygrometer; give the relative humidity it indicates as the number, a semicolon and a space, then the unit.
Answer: 80; %
